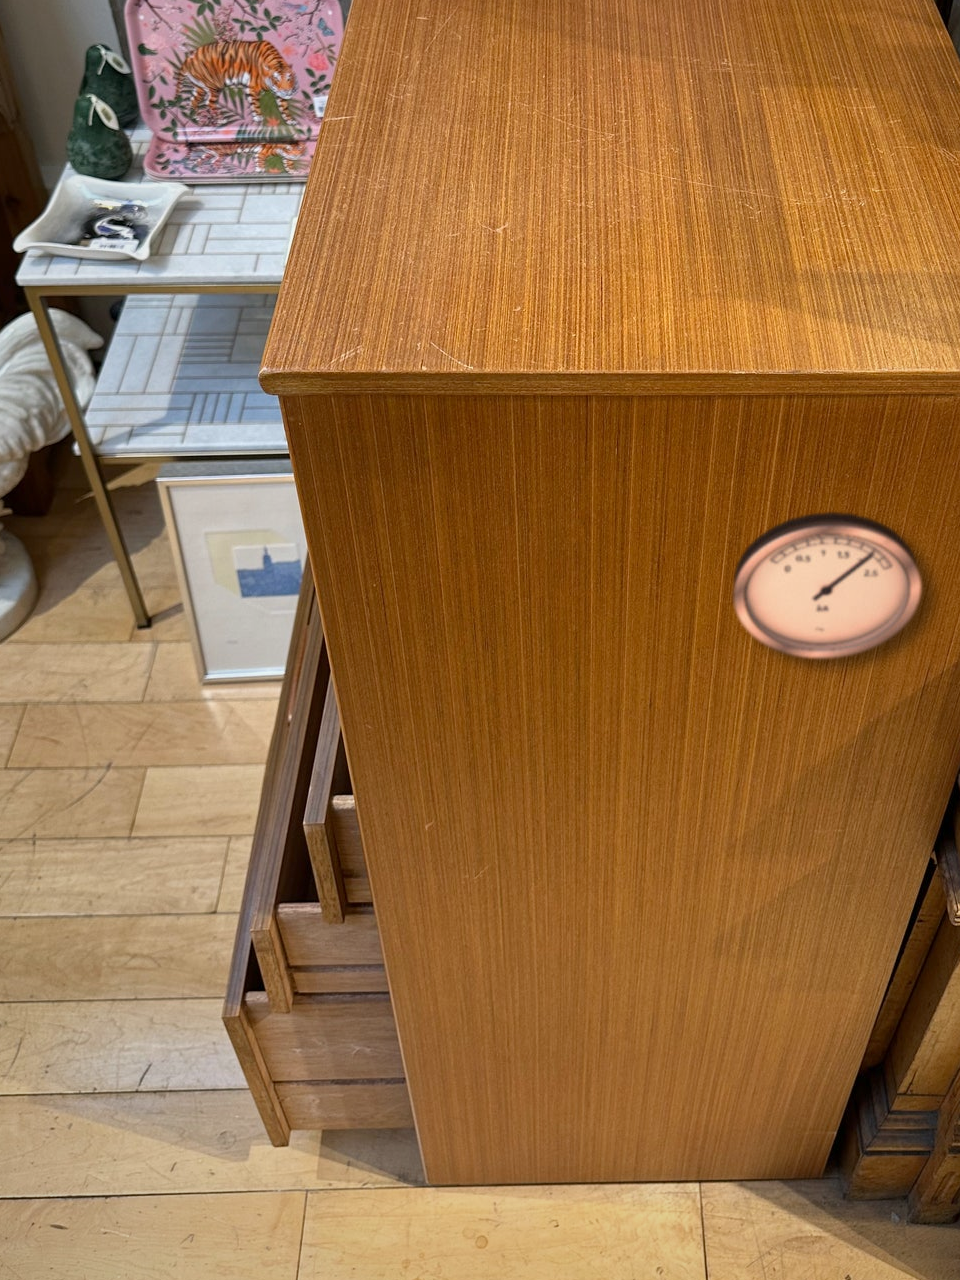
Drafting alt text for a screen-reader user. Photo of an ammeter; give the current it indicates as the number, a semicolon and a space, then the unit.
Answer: 2; kA
